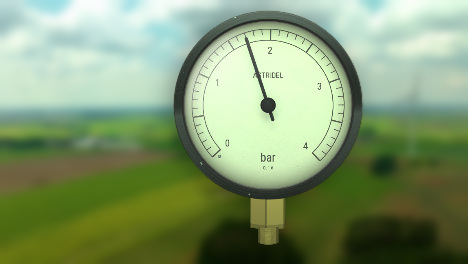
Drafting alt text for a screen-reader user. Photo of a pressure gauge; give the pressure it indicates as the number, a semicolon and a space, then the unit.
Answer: 1.7; bar
